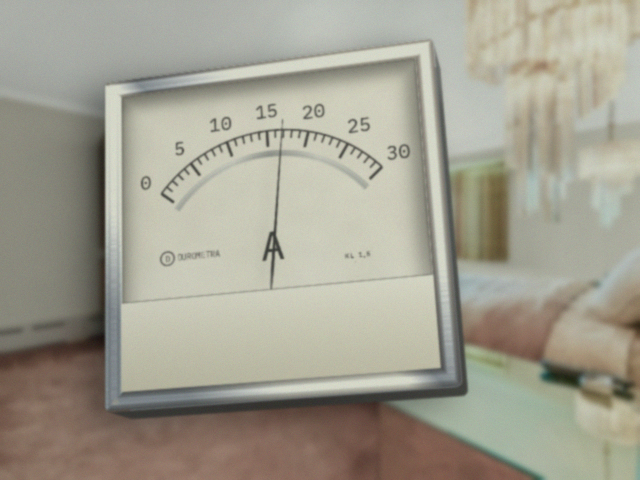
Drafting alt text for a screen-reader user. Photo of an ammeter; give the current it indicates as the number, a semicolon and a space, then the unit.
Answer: 17; A
